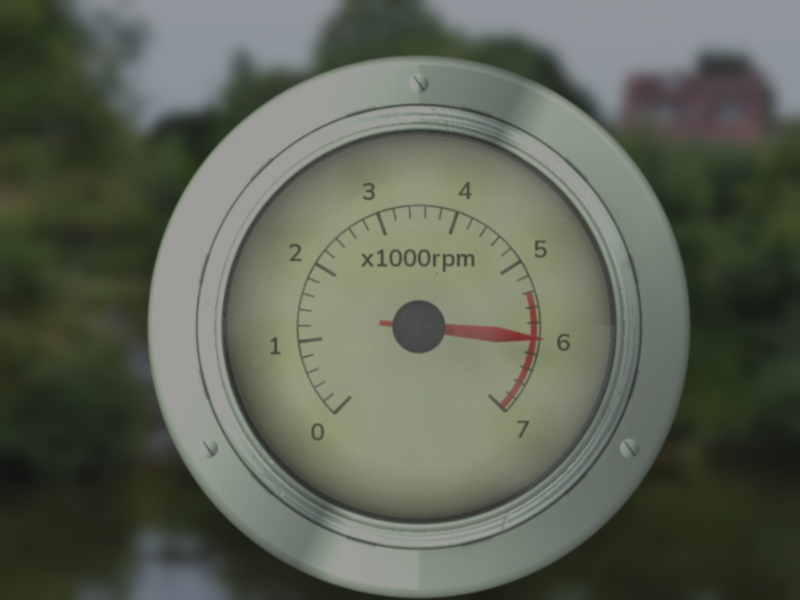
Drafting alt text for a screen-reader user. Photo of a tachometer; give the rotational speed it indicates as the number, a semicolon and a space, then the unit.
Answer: 6000; rpm
